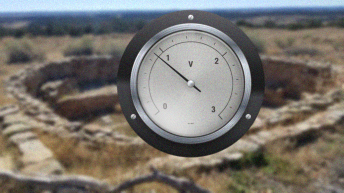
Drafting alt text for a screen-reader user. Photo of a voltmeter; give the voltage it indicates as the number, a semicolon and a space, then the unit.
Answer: 0.9; V
